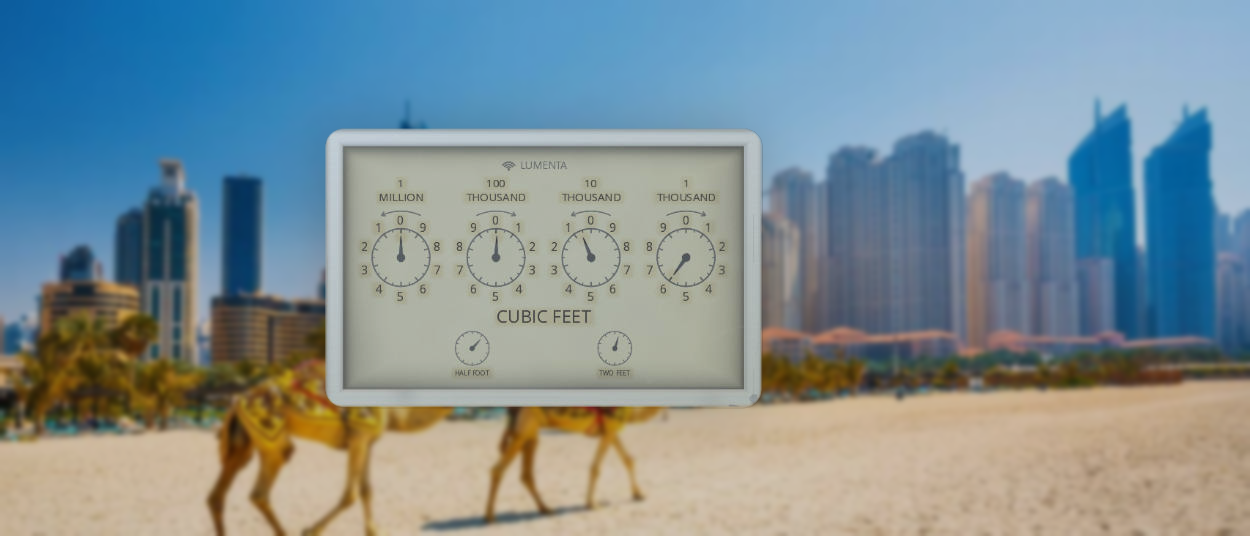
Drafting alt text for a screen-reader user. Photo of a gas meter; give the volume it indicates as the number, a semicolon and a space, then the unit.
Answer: 600; ft³
